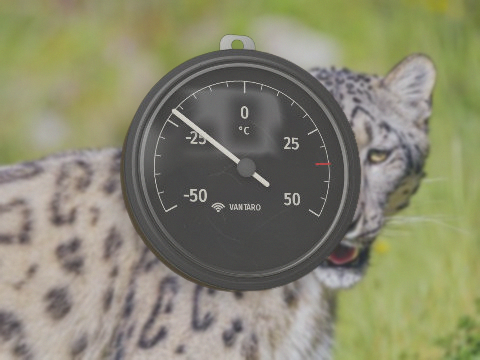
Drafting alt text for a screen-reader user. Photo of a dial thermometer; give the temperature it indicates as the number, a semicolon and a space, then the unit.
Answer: -22.5; °C
